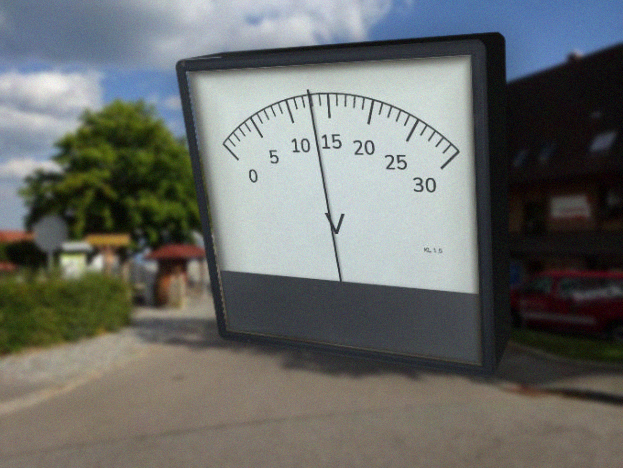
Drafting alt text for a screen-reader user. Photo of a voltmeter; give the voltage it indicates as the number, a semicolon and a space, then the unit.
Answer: 13; V
